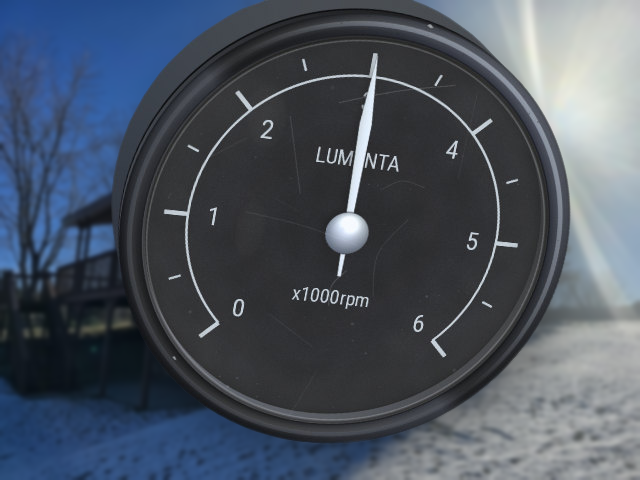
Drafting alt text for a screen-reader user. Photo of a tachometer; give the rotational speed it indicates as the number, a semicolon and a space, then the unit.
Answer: 3000; rpm
